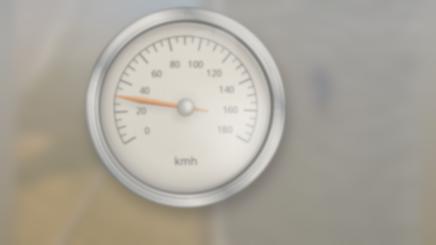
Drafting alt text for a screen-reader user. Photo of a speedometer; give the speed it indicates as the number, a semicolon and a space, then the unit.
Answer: 30; km/h
